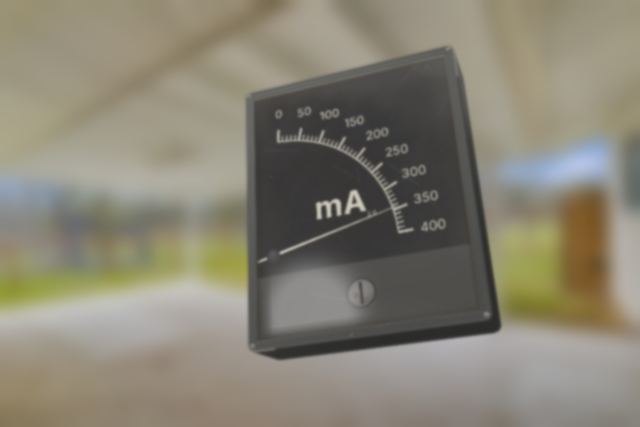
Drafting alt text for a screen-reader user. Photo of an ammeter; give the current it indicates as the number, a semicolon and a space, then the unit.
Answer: 350; mA
